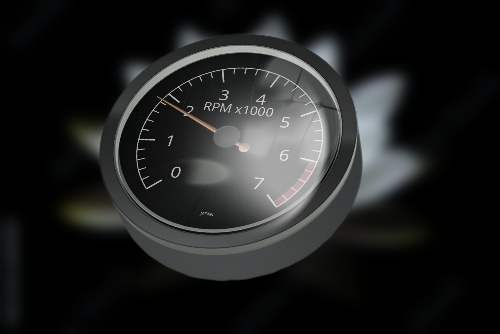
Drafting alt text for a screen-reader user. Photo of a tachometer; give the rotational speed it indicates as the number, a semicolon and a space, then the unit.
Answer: 1800; rpm
